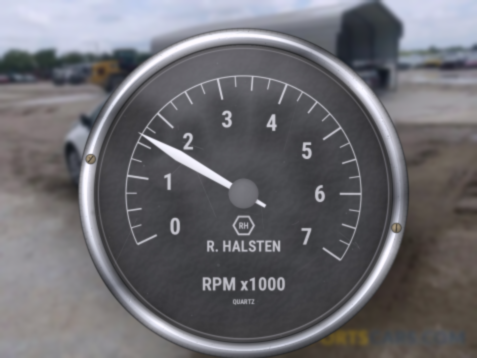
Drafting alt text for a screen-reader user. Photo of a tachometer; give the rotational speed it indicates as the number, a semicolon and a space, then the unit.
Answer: 1625; rpm
